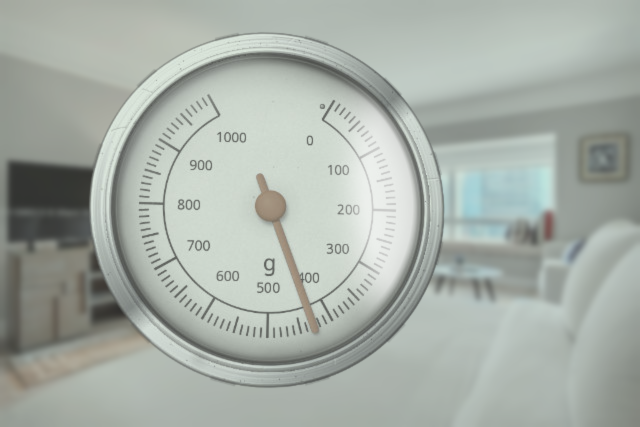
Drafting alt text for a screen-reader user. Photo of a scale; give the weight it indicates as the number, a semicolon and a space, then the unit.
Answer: 430; g
